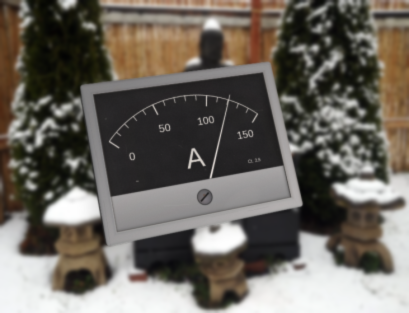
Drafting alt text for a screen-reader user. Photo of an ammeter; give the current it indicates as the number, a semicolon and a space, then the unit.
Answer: 120; A
